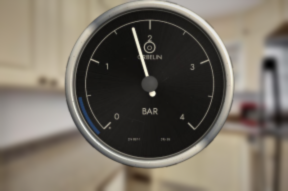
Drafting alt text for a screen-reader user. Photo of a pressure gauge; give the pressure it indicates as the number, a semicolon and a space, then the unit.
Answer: 1.75; bar
